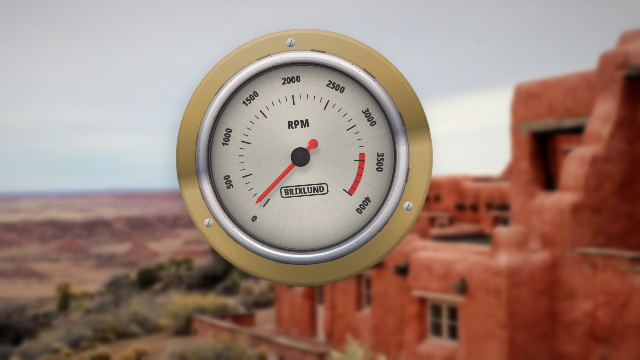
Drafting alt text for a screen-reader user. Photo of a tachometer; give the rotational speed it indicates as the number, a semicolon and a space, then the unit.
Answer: 100; rpm
